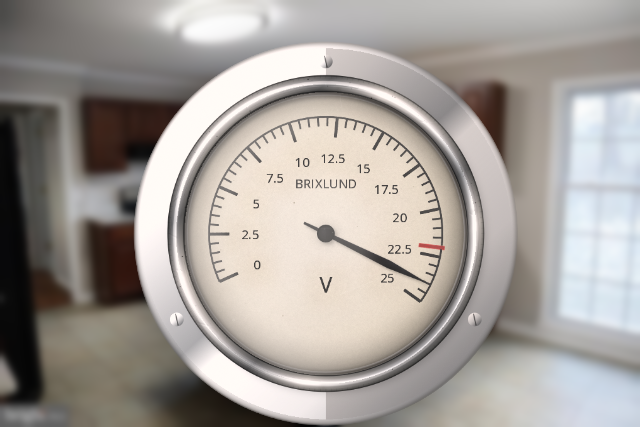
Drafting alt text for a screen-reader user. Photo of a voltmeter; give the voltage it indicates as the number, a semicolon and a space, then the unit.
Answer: 24; V
